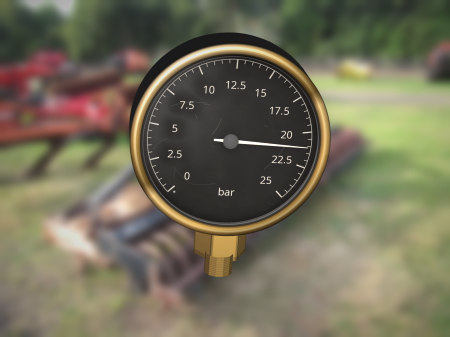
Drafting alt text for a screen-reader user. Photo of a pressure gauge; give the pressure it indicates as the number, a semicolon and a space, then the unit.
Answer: 21; bar
